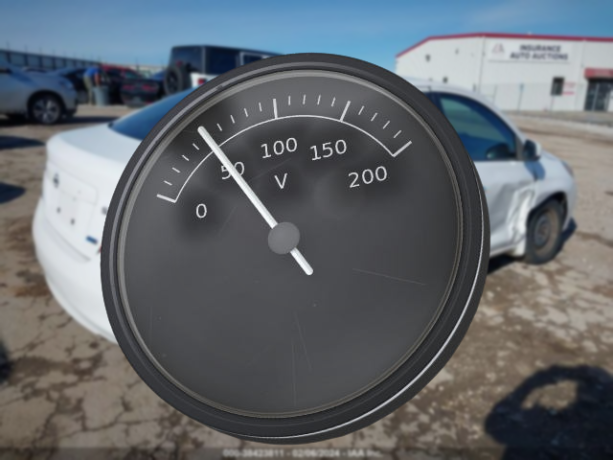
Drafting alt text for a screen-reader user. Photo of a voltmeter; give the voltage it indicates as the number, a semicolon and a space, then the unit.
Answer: 50; V
